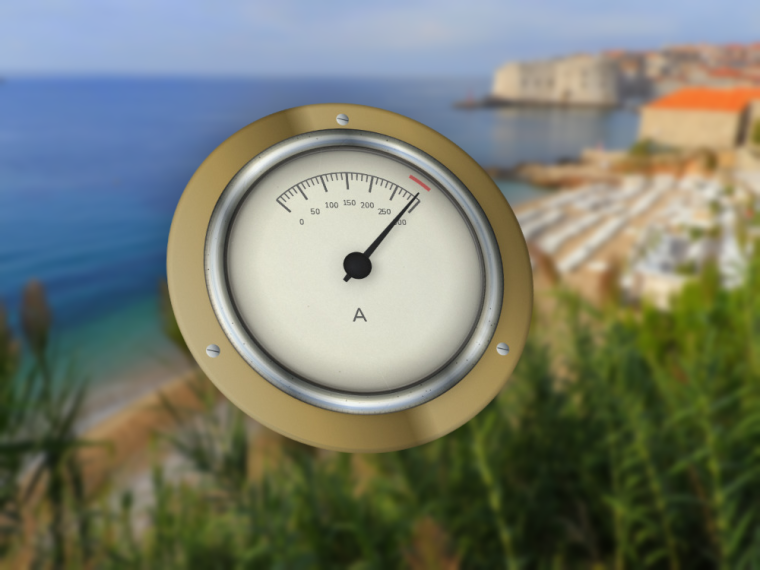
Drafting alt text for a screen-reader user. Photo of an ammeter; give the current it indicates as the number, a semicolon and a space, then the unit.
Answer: 290; A
